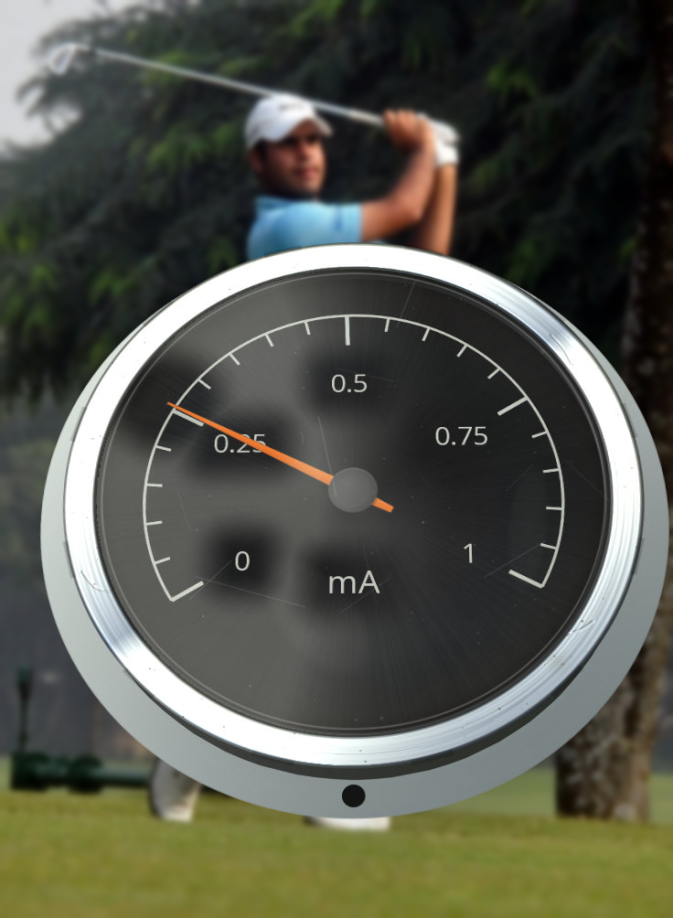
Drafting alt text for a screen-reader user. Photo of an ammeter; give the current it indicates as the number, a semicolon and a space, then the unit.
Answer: 0.25; mA
